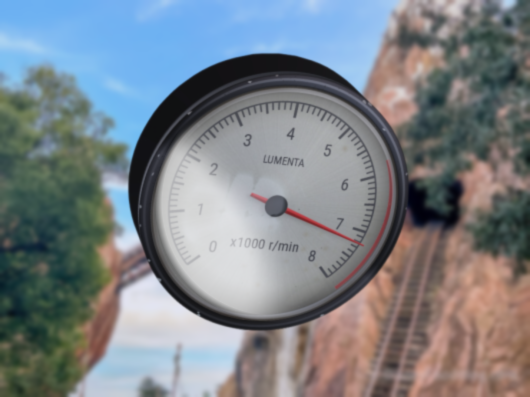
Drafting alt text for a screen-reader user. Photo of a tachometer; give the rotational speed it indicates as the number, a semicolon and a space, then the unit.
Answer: 7200; rpm
